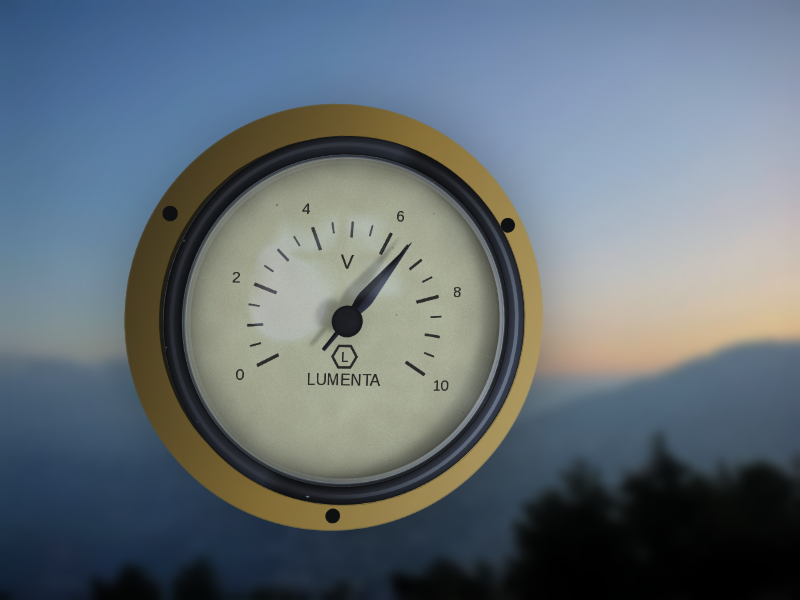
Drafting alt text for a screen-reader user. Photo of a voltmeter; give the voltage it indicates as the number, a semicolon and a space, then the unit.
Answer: 6.5; V
